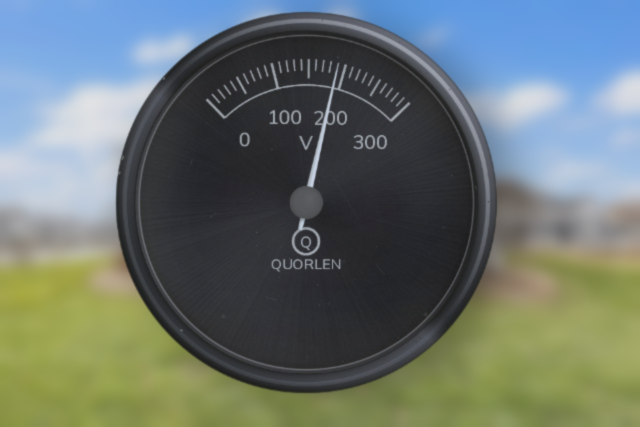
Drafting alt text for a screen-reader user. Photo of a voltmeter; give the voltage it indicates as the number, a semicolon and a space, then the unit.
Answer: 190; V
